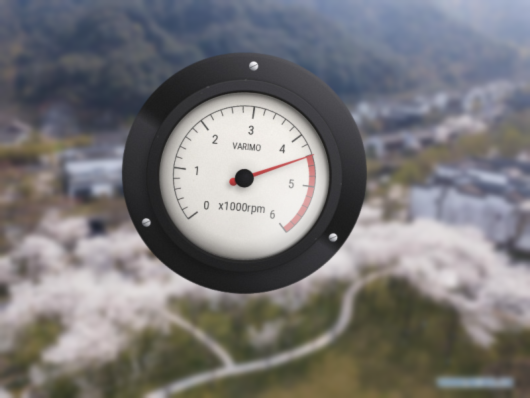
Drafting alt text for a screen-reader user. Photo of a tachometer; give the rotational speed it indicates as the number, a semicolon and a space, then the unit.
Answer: 4400; rpm
